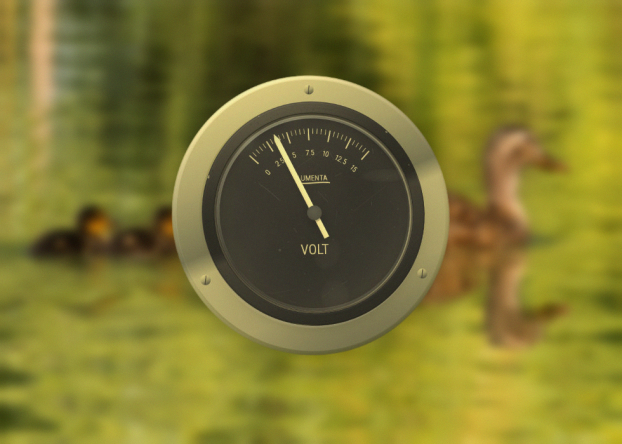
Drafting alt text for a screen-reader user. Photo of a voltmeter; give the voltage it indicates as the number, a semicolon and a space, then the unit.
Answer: 3.5; V
